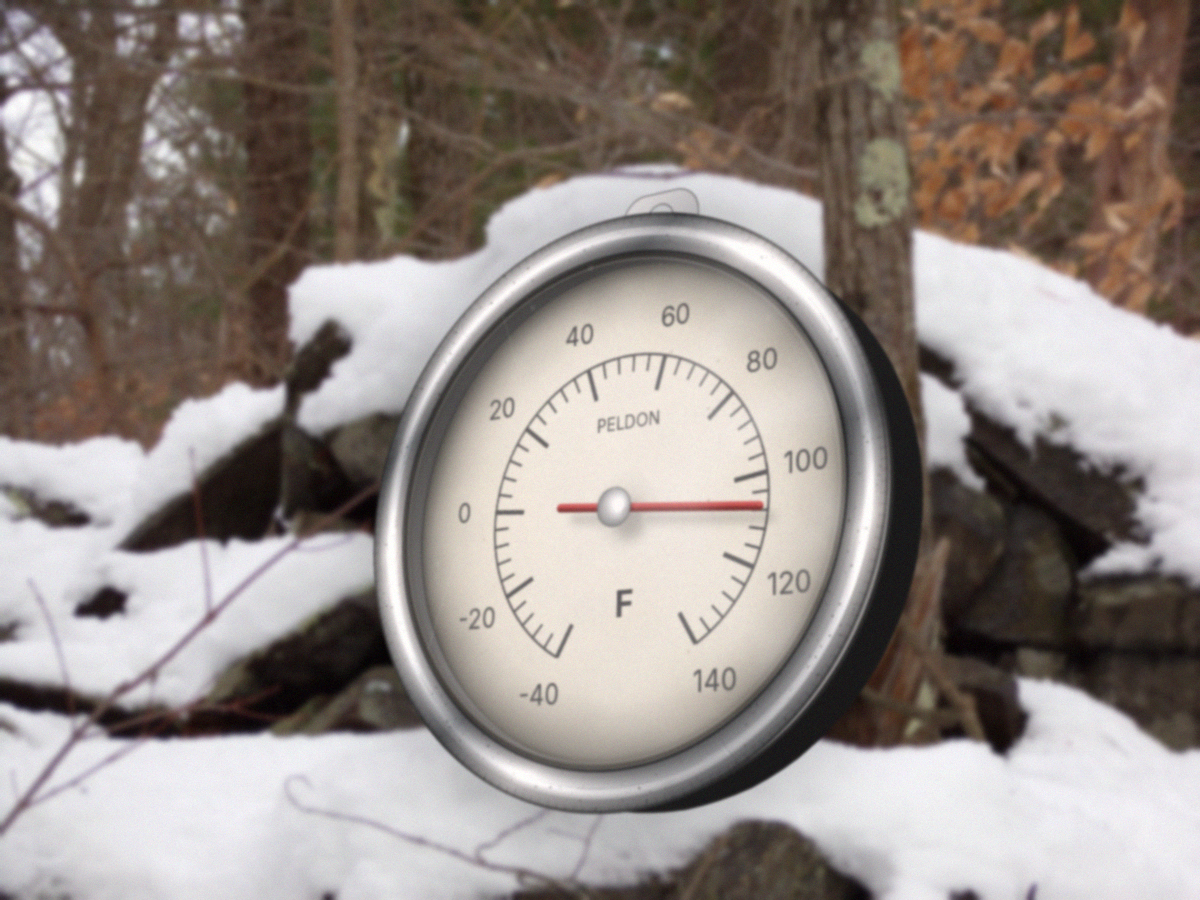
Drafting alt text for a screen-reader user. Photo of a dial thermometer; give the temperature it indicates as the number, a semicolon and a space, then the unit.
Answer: 108; °F
